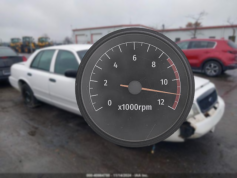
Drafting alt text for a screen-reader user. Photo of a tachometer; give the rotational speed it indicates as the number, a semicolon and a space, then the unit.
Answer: 11000; rpm
